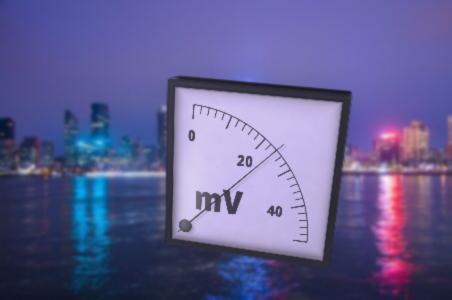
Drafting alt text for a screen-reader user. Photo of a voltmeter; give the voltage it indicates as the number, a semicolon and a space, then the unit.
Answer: 24; mV
